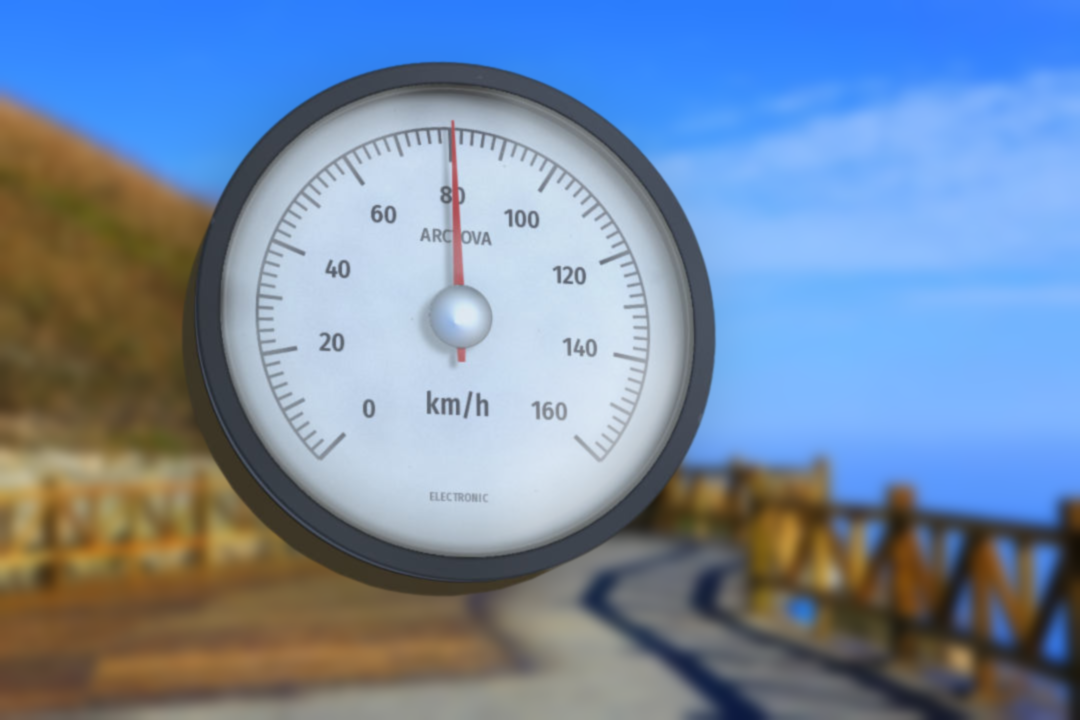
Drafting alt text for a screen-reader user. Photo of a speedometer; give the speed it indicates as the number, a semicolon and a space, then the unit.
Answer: 80; km/h
